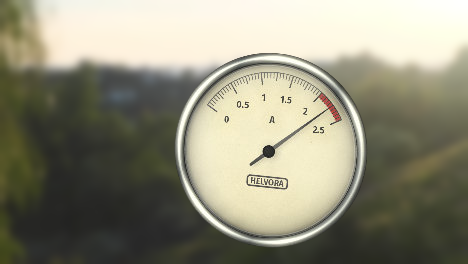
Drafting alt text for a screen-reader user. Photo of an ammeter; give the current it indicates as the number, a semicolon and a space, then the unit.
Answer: 2.25; A
